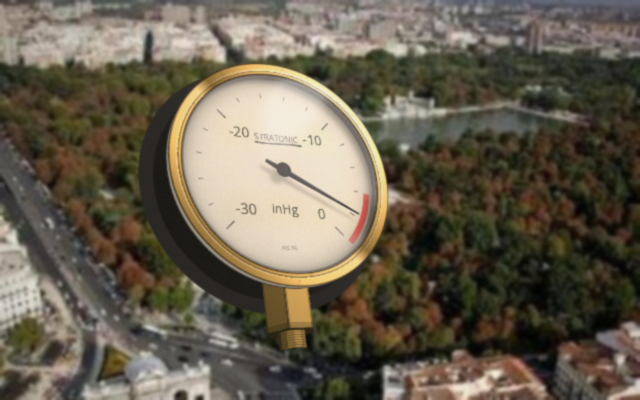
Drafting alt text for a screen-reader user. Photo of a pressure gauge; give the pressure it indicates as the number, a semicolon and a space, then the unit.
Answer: -2; inHg
